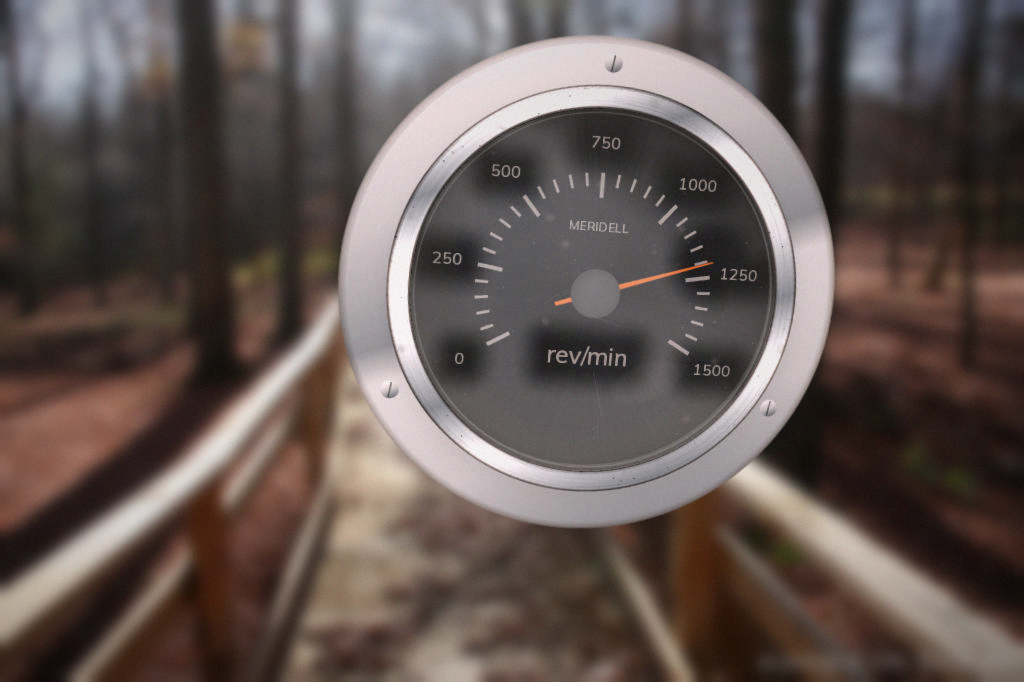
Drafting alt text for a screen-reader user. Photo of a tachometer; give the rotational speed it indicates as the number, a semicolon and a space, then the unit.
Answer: 1200; rpm
